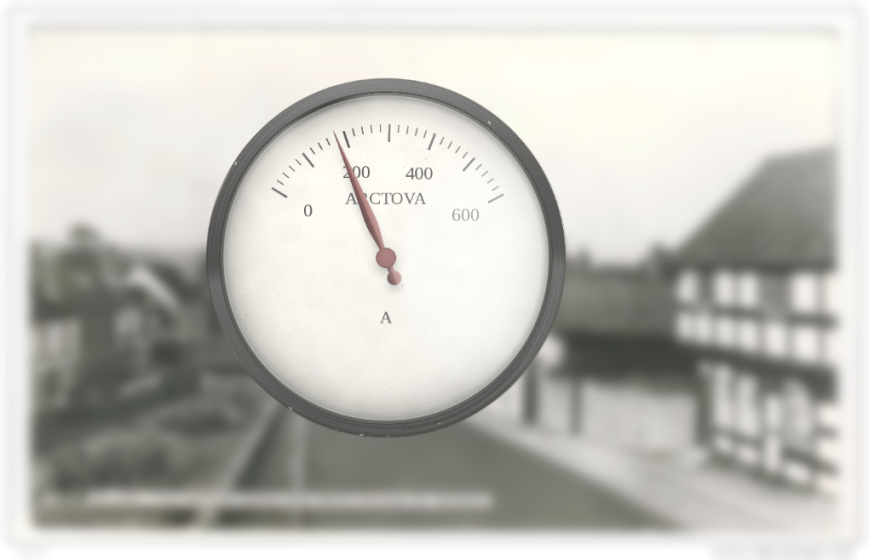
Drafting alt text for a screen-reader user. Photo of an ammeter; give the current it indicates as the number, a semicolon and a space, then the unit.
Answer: 180; A
